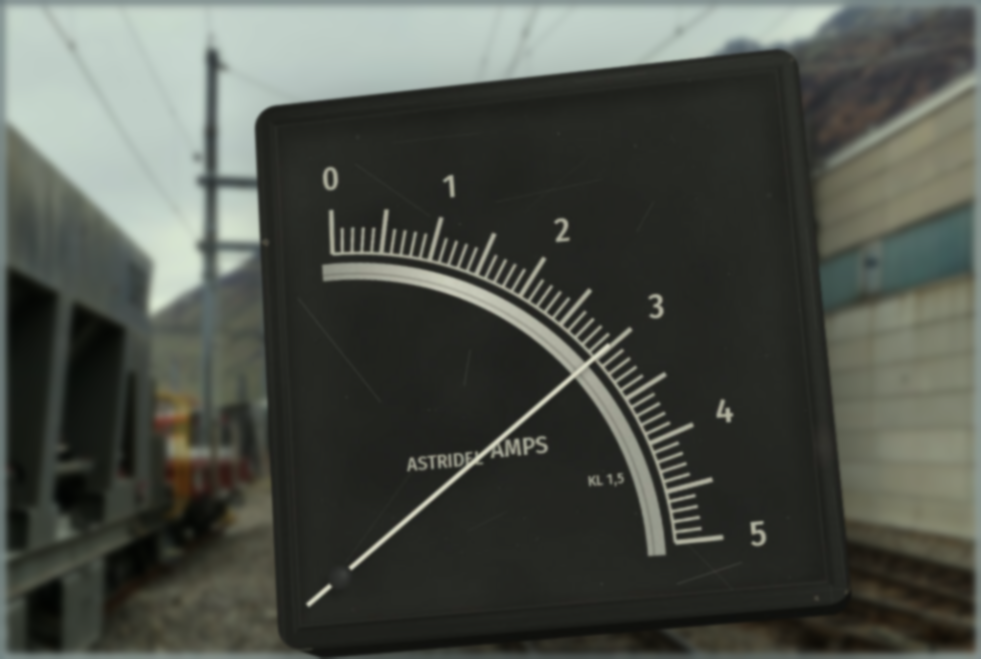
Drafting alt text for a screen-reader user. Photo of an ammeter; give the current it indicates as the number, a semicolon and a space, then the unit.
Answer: 3; A
